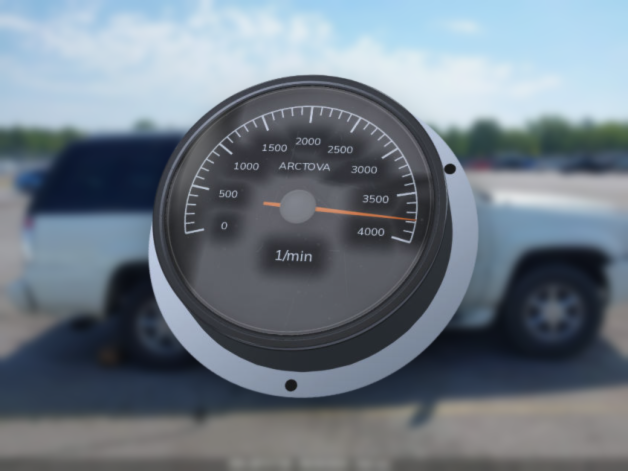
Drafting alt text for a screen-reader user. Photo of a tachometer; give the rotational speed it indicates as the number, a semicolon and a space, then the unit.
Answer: 3800; rpm
